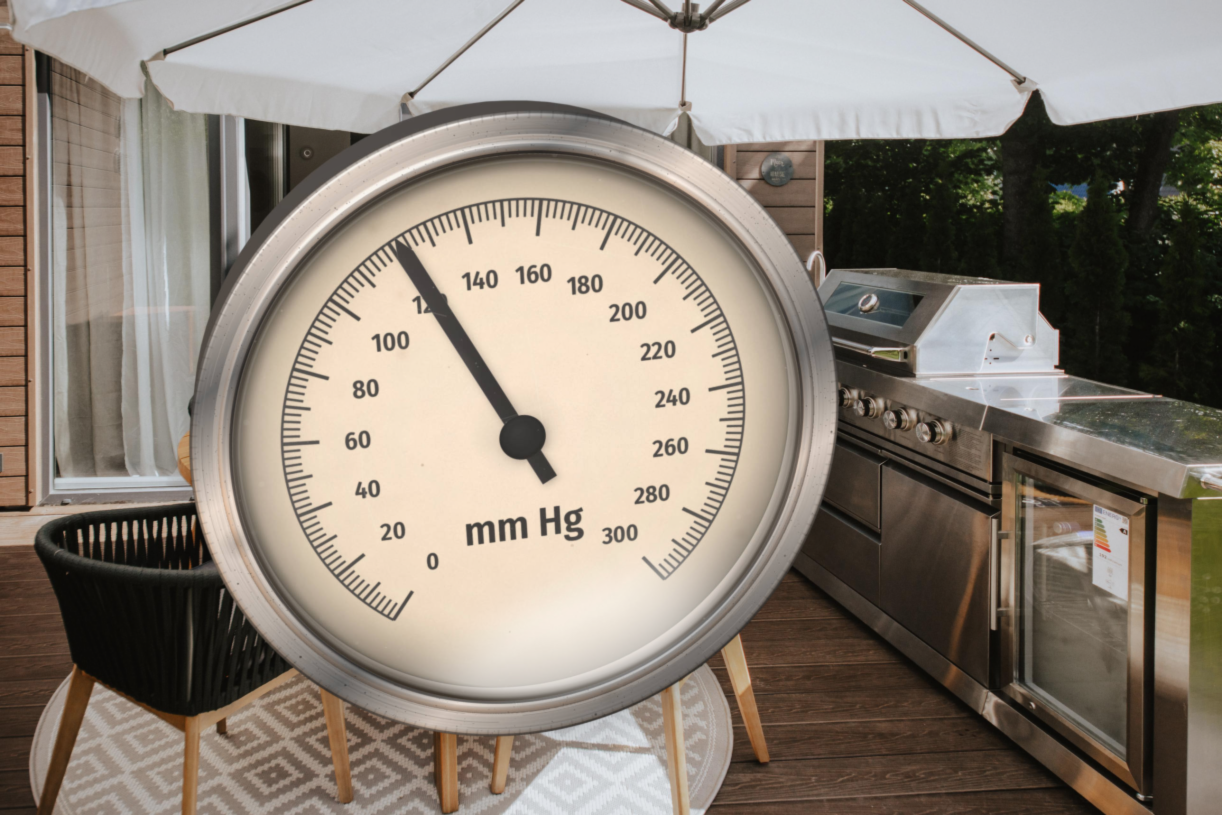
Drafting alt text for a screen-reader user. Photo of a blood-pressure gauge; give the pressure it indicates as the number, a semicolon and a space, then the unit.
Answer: 122; mmHg
